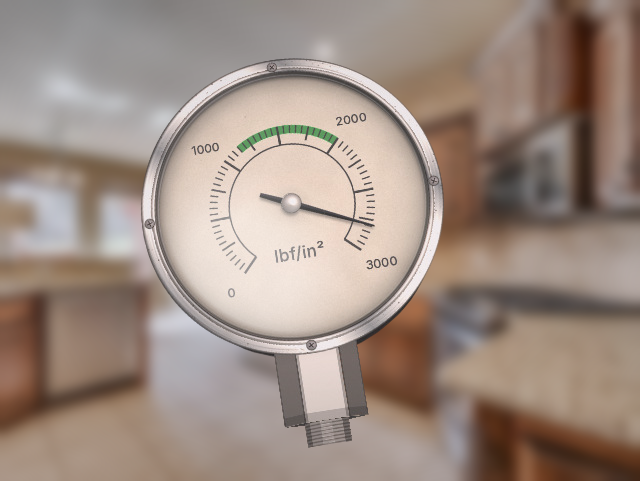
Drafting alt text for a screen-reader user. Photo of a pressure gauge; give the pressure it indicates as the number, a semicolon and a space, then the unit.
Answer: 2800; psi
